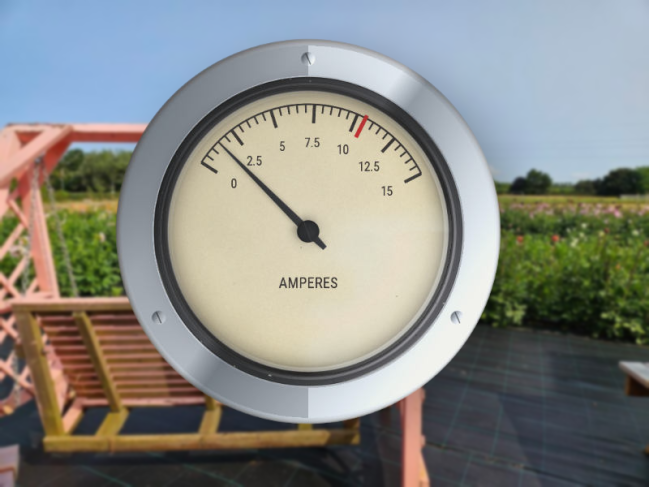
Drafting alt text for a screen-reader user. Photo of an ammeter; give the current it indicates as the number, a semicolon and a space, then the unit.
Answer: 1.5; A
